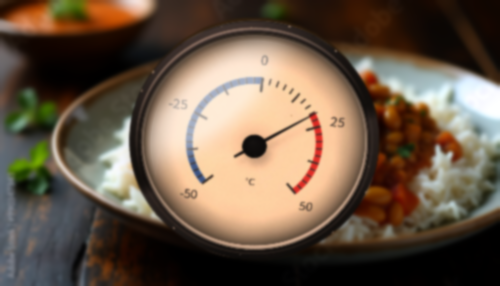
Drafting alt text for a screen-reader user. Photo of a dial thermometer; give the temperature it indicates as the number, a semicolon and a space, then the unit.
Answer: 20; °C
